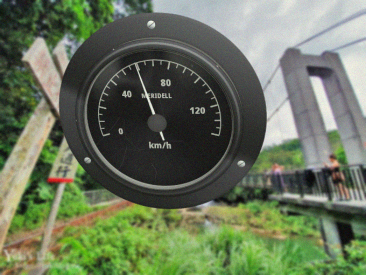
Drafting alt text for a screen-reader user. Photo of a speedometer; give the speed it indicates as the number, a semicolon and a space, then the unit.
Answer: 60; km/h
